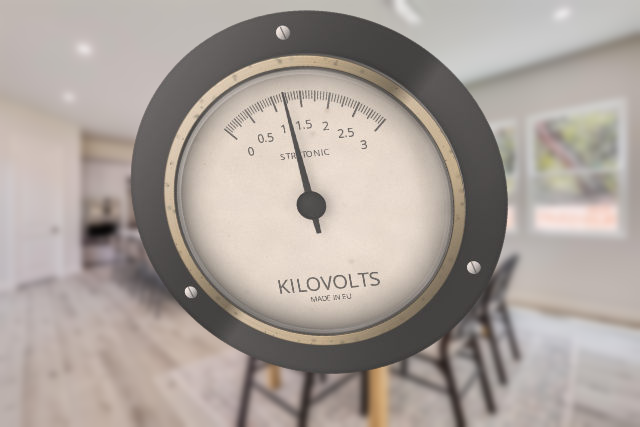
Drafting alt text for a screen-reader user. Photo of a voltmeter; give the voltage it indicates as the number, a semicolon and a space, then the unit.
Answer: 1.25; kV
